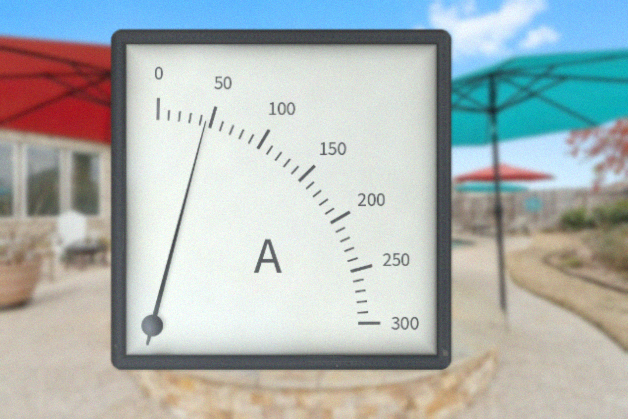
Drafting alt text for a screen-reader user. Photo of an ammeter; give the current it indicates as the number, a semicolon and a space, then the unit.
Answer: 45; A
